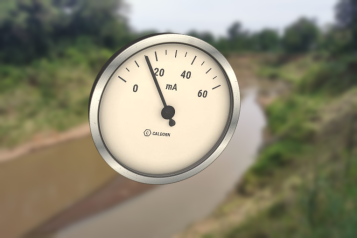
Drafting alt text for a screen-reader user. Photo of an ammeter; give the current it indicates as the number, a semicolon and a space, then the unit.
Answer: 15; mA
